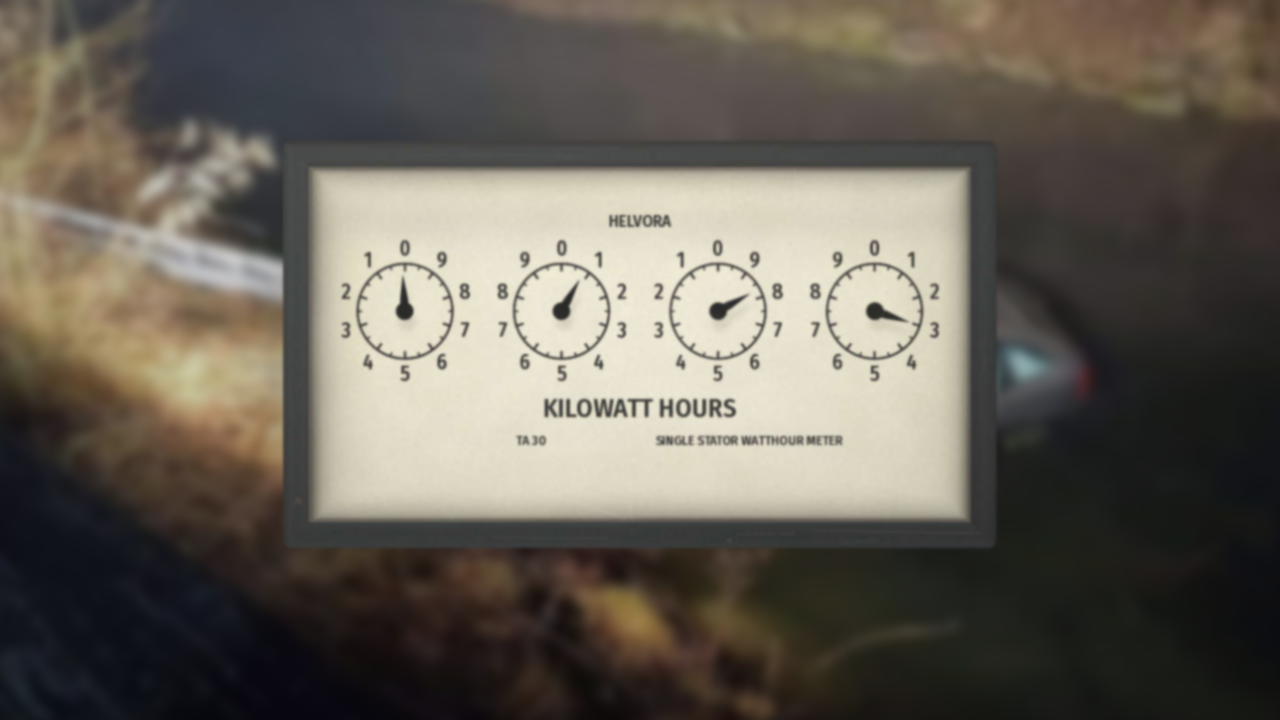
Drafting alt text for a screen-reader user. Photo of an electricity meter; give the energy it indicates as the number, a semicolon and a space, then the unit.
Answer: 83; kWh
